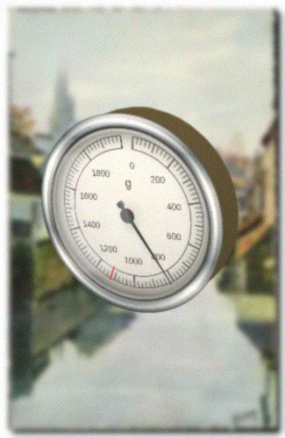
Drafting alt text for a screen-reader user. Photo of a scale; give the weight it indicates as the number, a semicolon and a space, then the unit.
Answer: 800; g
